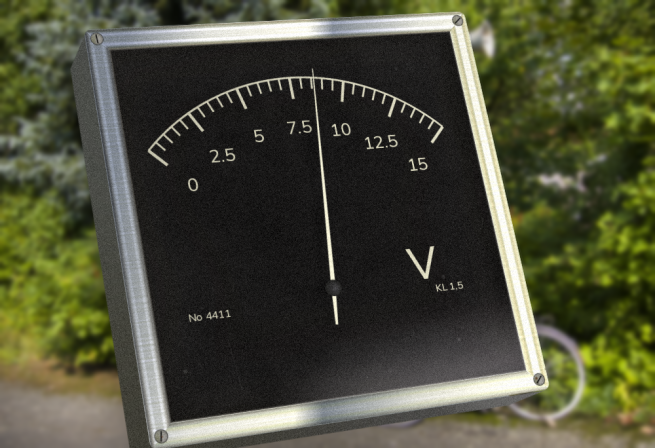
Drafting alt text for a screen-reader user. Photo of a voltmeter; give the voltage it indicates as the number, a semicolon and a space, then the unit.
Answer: 8.5; V
